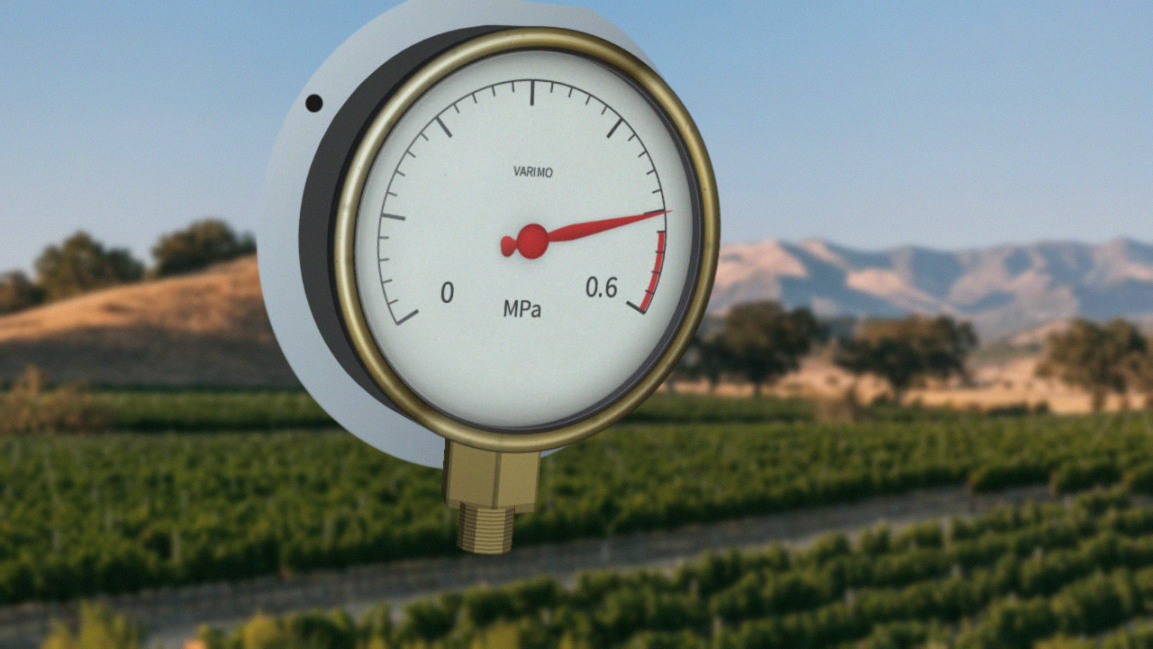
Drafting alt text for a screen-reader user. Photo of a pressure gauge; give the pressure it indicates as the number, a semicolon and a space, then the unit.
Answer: 0.5; MPa
